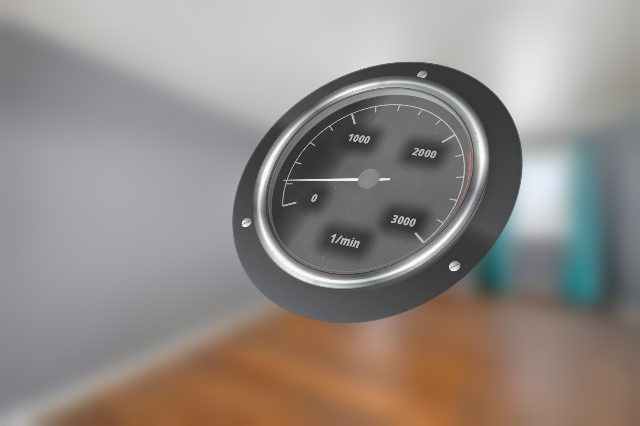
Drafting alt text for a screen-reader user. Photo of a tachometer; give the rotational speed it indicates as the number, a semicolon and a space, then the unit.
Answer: 200; rpm
